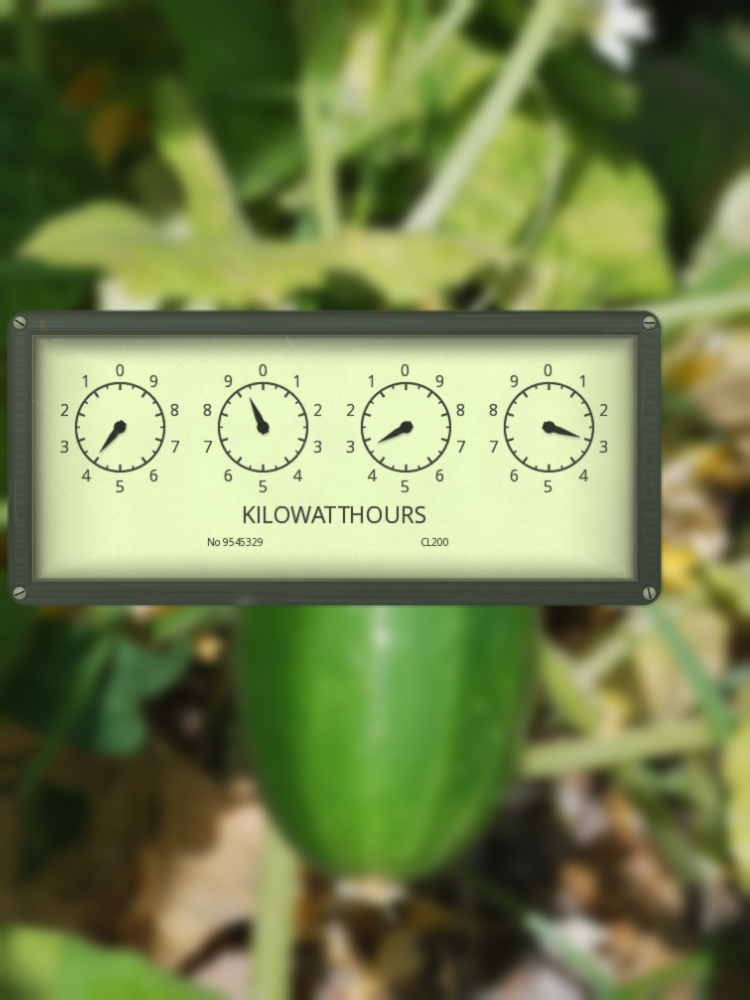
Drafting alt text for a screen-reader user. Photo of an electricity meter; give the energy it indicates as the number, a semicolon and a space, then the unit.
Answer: 3933; kWh
